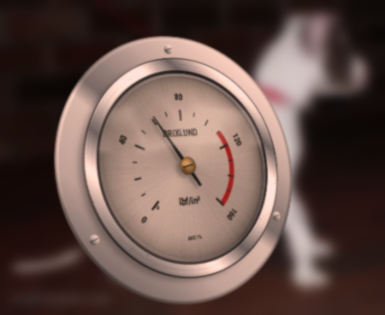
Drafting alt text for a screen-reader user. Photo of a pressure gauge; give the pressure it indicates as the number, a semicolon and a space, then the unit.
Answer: 60; psi
